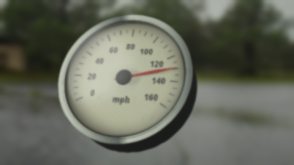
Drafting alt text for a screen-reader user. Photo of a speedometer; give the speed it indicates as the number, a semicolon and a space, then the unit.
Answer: 130; mph
